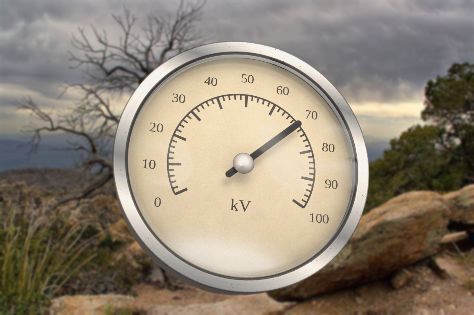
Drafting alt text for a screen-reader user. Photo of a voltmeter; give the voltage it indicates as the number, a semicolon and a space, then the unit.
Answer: 70; kV
